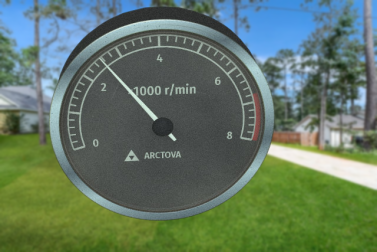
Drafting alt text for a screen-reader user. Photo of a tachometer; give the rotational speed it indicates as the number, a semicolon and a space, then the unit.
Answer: 2600; rpm
